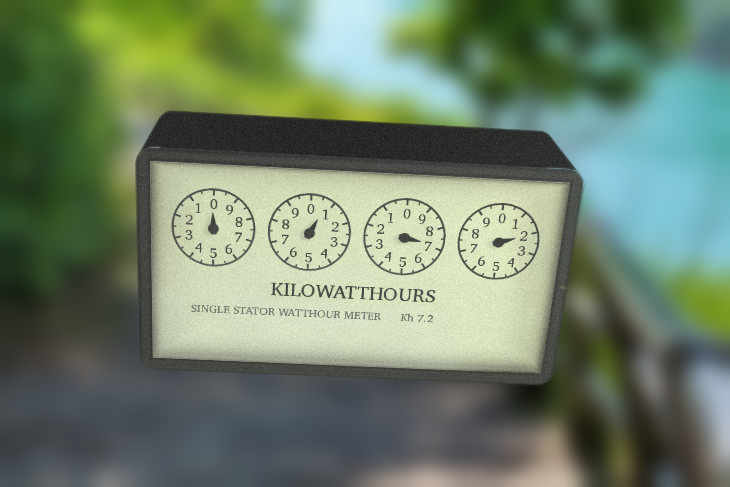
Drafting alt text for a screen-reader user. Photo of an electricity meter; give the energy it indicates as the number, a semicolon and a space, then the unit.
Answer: 72; kWh
